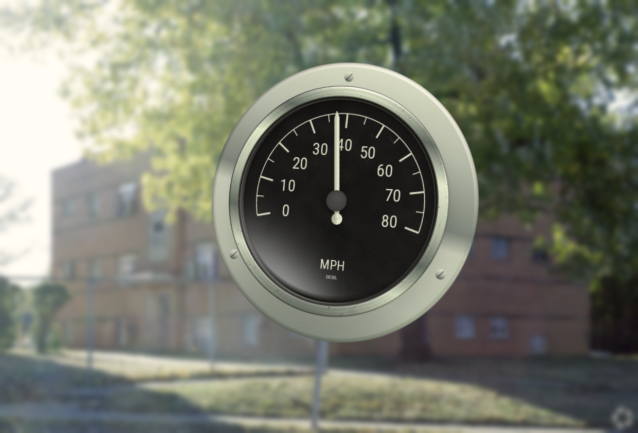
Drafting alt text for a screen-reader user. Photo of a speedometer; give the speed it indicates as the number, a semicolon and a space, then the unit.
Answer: 37.5; mph
